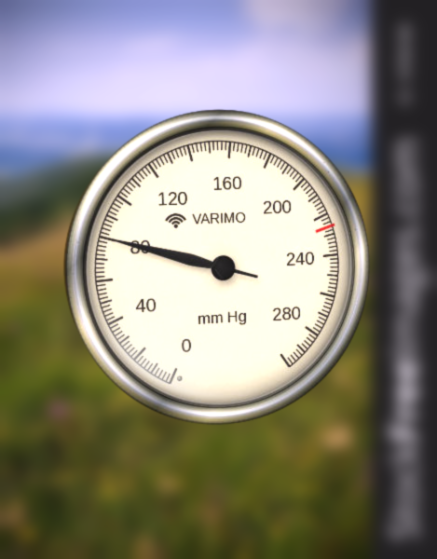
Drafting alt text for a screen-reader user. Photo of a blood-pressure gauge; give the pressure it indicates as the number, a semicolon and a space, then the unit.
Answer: 80; mmHg
